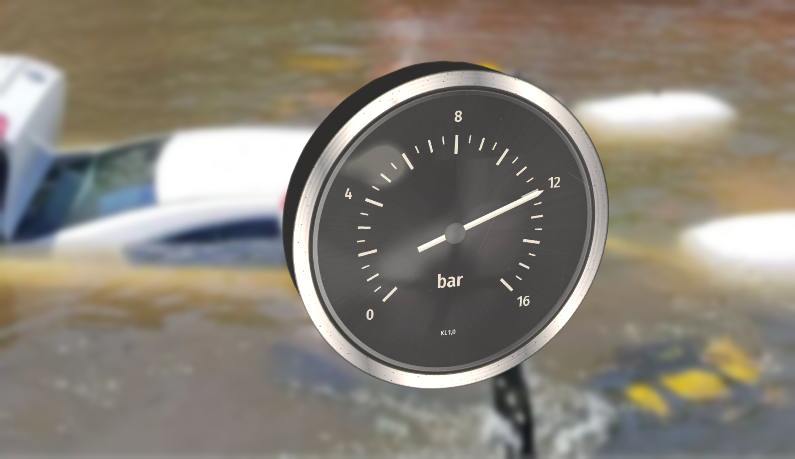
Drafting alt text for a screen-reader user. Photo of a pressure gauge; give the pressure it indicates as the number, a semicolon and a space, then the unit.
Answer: 12; bar
